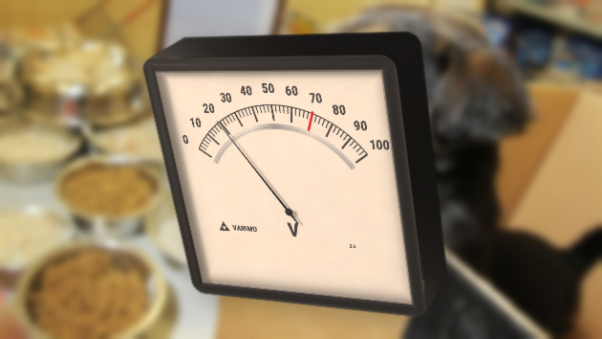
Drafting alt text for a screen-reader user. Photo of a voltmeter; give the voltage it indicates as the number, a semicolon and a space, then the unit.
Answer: 20; V
